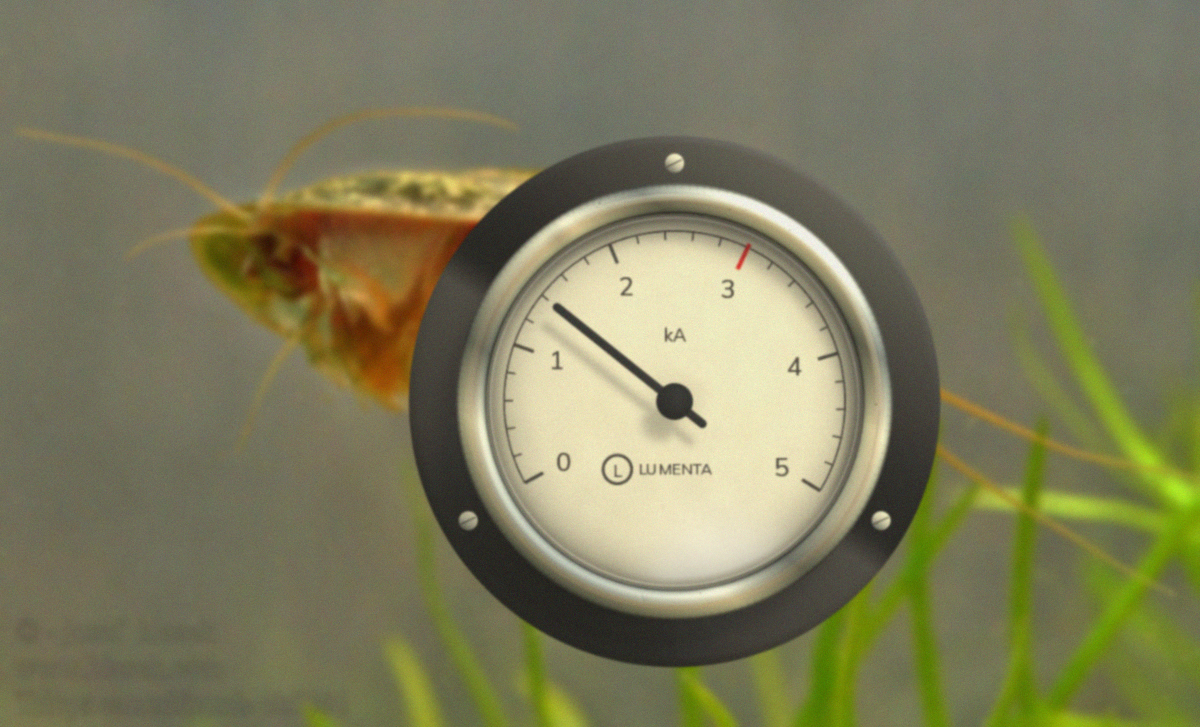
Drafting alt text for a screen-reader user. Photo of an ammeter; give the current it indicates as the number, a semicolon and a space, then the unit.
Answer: 1.4; kA
